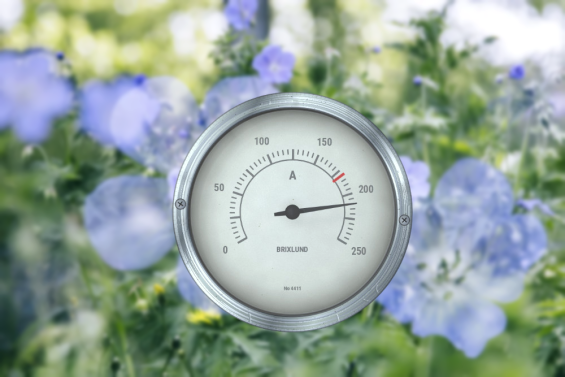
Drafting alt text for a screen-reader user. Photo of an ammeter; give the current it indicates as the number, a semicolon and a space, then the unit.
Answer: 210; A
